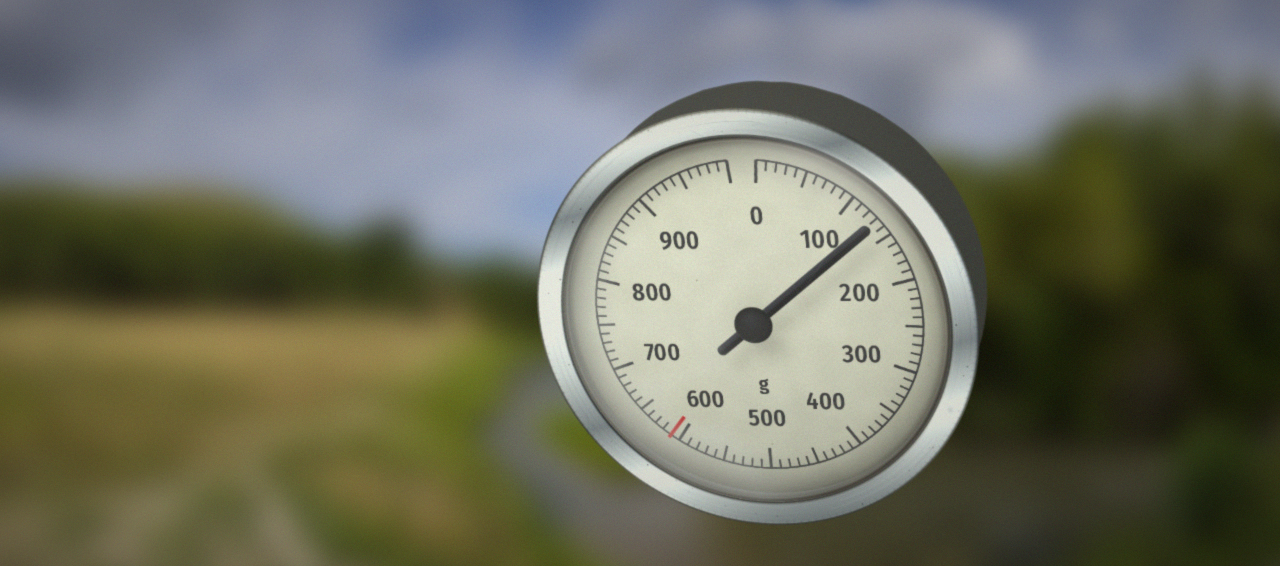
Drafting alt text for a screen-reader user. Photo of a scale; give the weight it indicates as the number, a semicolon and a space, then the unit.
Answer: 130; g
